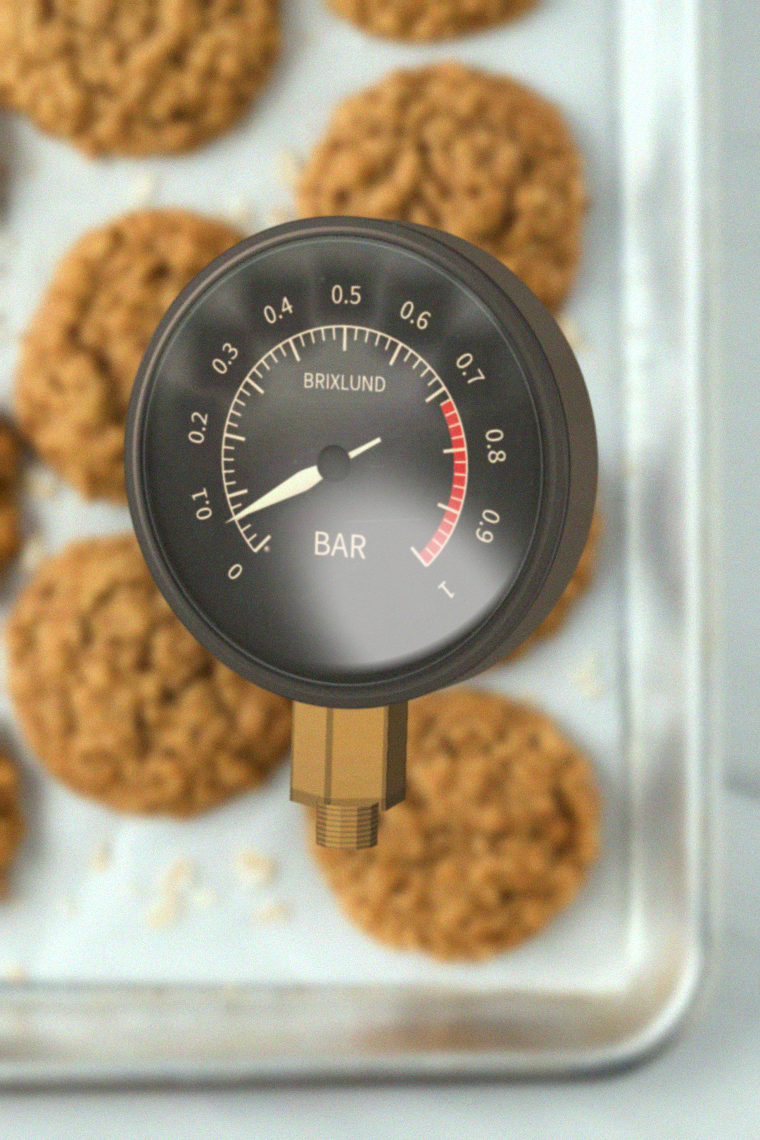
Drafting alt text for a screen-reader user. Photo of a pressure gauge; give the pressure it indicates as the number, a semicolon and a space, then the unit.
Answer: 0.06; bar
